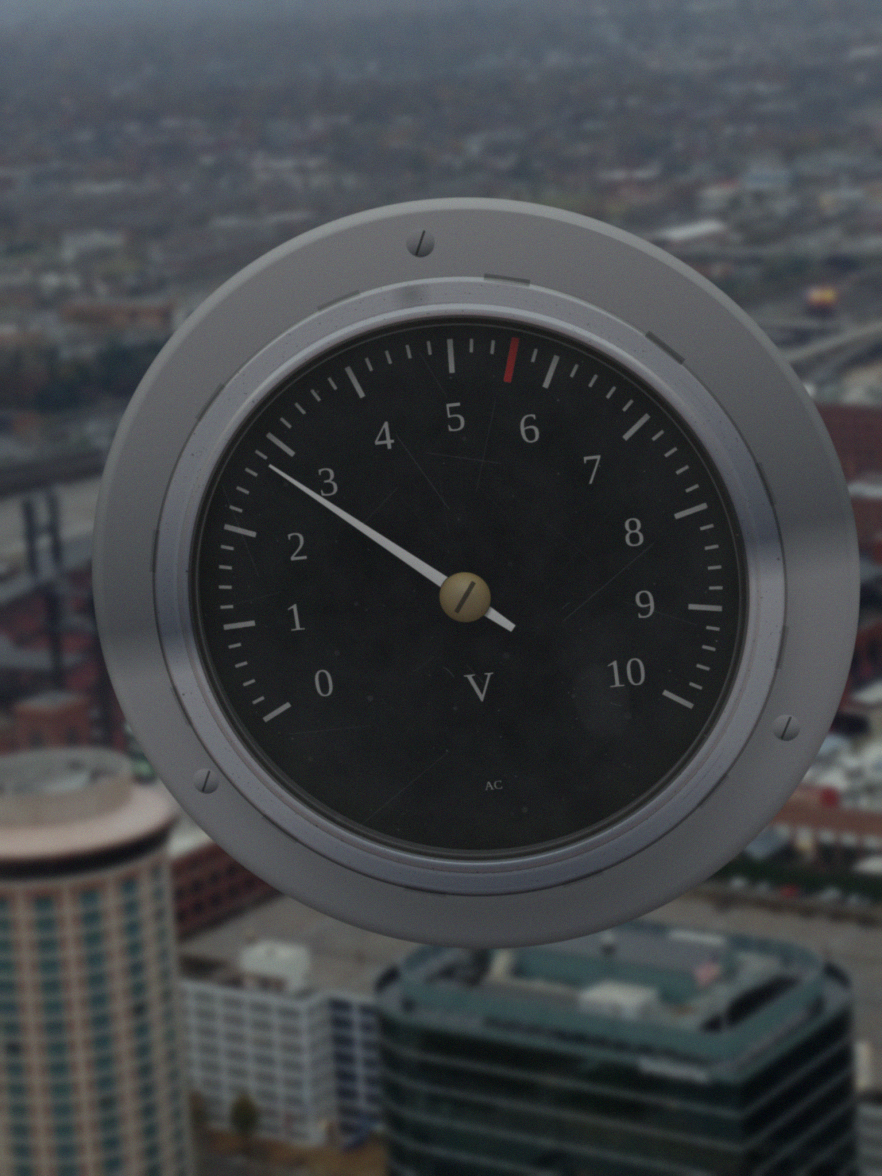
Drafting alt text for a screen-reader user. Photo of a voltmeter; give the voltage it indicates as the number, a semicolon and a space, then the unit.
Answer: 2.8; V
